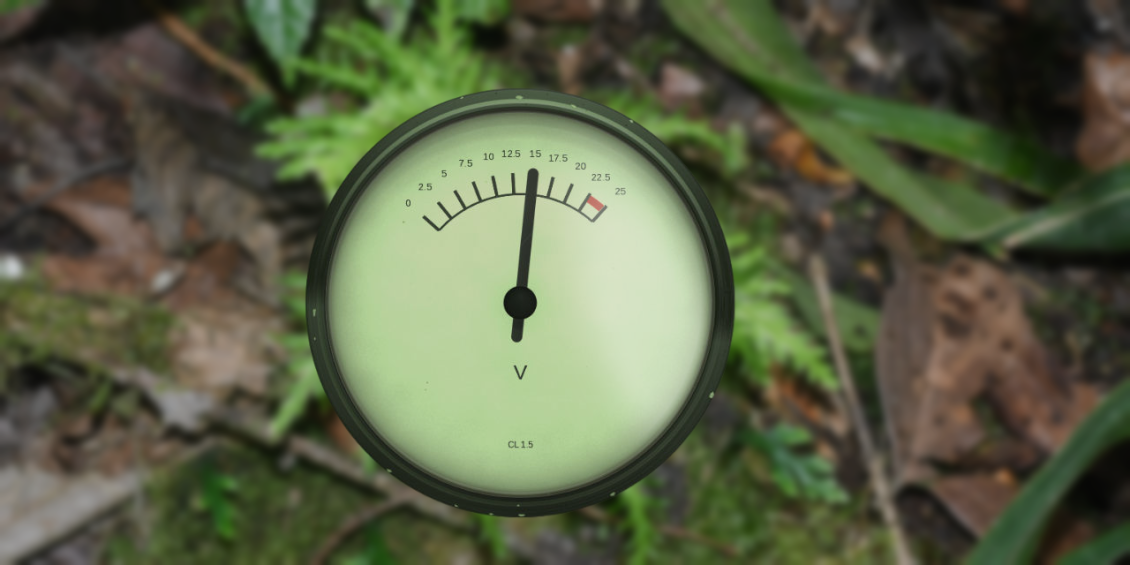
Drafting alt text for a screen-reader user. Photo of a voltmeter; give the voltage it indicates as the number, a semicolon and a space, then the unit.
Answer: 15; V
